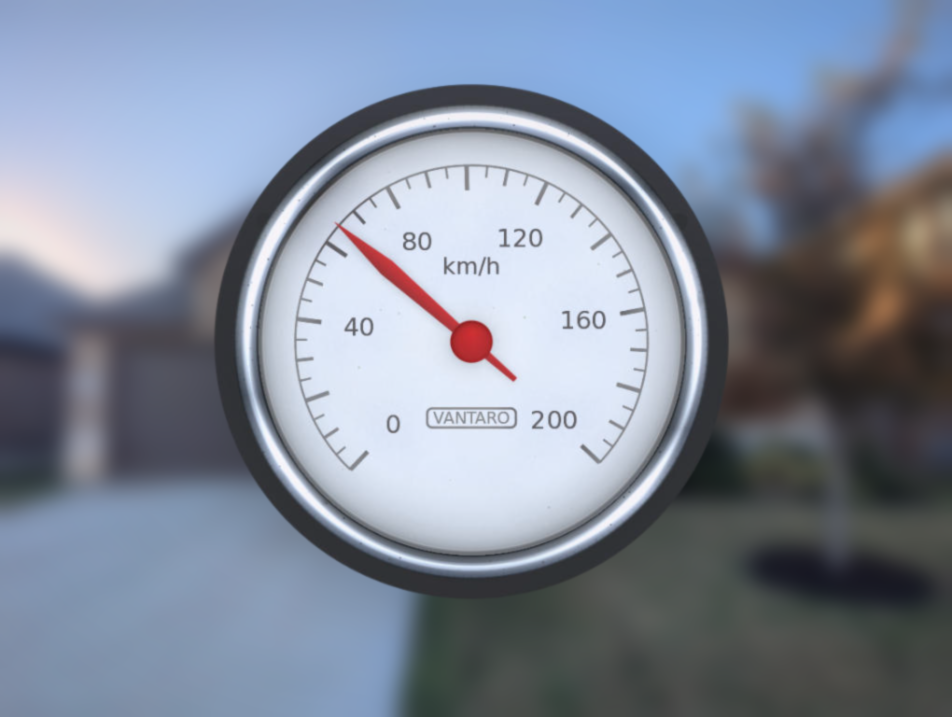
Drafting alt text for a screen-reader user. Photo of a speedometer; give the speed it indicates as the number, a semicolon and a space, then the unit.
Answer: 65; km/h
